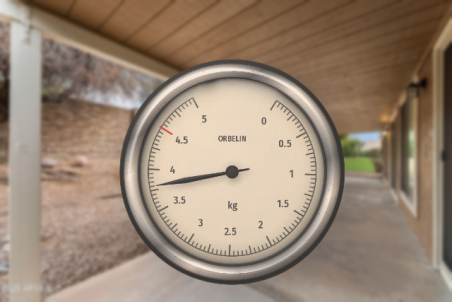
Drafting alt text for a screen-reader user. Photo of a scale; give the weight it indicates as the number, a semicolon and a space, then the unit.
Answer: 3.8; kg
